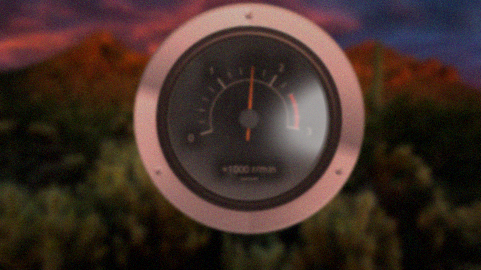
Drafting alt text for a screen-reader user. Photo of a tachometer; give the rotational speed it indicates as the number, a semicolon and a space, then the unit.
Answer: 1600; rpm
